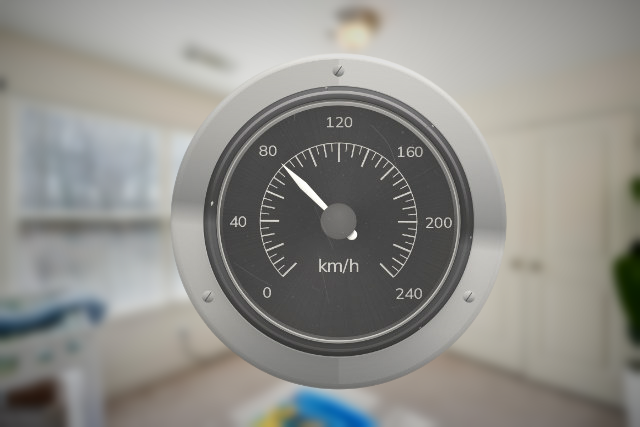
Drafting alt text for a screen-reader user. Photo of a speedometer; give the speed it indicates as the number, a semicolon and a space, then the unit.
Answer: 80; km/h
